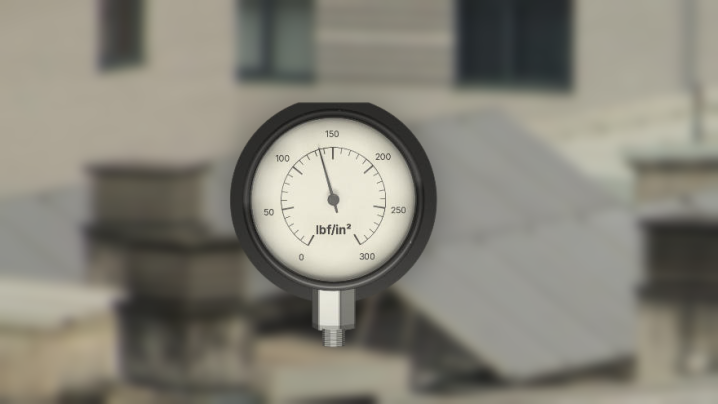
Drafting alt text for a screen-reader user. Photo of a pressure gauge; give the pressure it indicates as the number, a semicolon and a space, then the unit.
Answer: 135; psi
